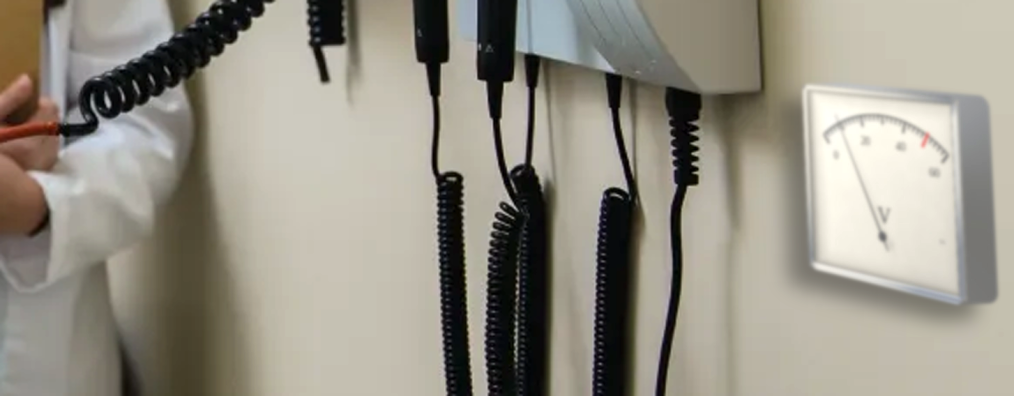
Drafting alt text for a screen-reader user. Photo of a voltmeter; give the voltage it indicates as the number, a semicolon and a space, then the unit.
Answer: 10; V
